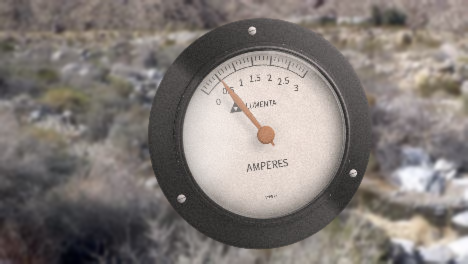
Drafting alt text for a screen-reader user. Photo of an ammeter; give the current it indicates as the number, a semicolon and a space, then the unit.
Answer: 0.5; A
